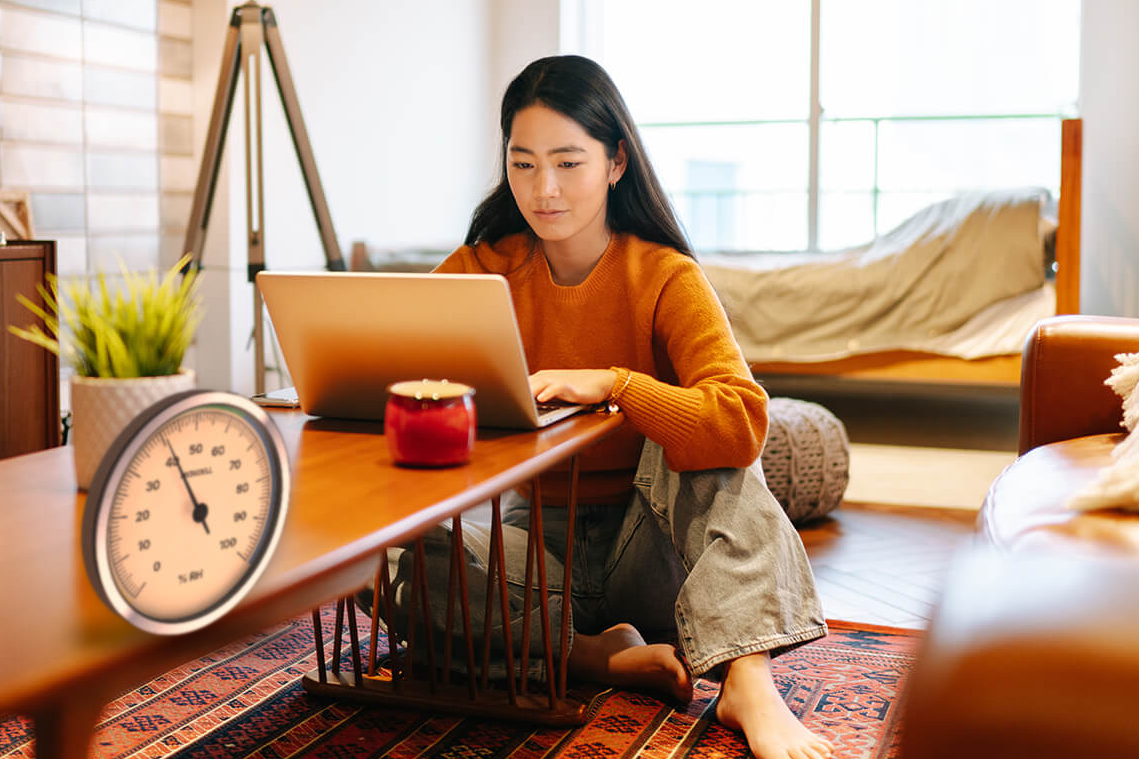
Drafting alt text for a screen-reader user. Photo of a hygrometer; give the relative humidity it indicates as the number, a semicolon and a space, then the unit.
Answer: 40; %
